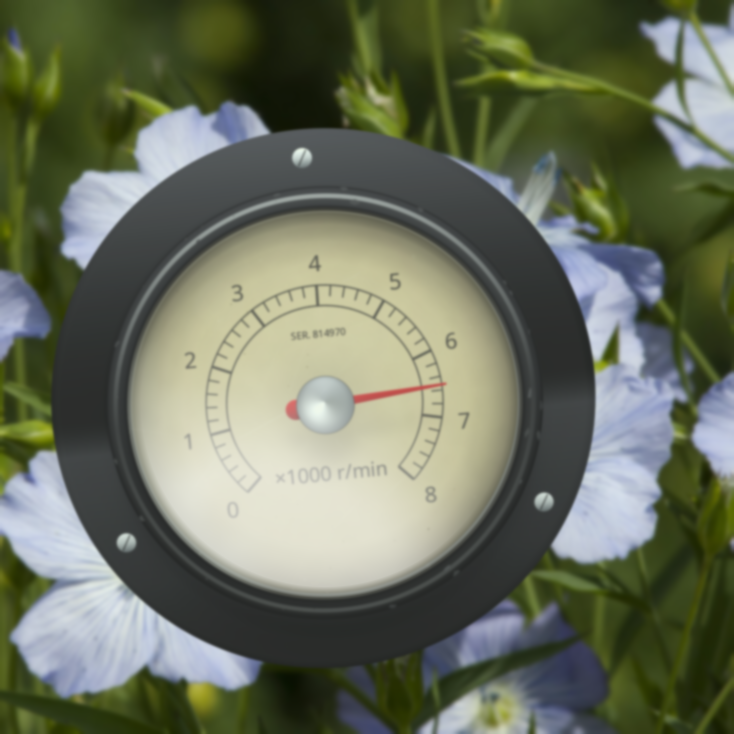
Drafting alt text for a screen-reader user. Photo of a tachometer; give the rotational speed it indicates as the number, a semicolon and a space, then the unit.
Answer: 6500; rpm
